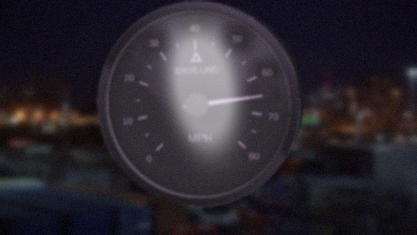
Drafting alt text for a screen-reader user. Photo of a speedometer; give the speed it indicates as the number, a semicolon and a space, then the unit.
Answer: 65; mph
